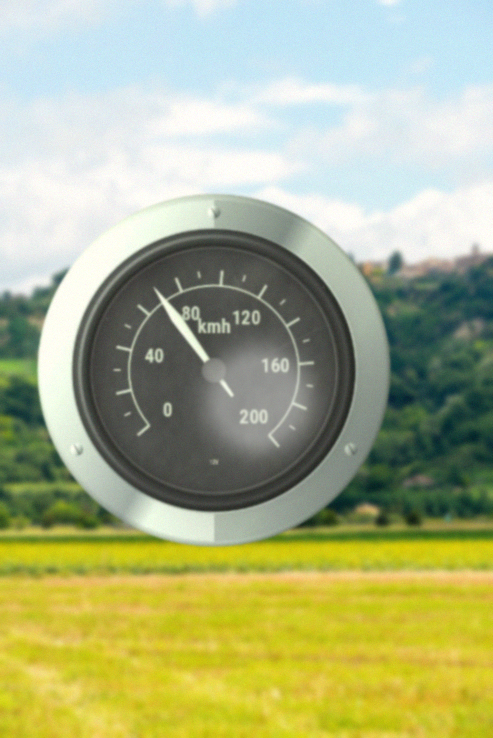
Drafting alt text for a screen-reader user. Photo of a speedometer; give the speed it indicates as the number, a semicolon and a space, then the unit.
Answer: 70; km/h
